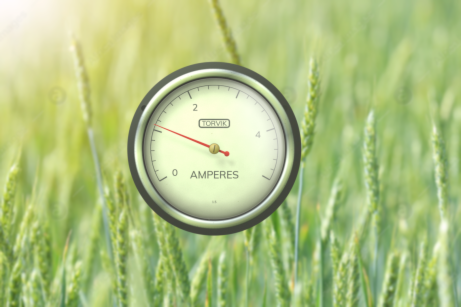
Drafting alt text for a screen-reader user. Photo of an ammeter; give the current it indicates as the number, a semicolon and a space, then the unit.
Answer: 1.1; A
